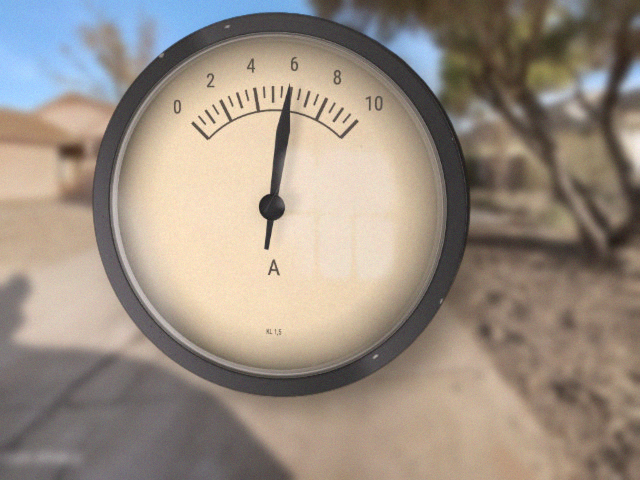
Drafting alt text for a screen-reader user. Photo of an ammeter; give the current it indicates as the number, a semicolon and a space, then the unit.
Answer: 6; A
